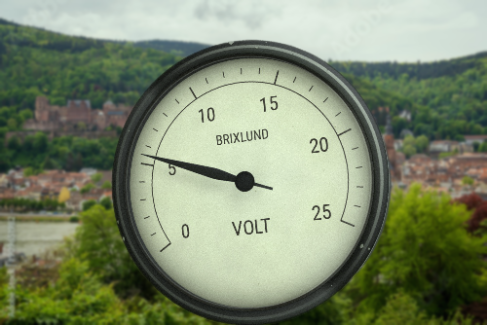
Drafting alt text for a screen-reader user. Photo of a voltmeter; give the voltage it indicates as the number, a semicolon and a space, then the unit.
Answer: 5.5; V
